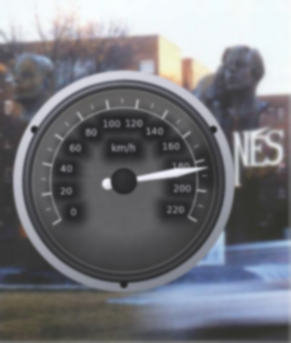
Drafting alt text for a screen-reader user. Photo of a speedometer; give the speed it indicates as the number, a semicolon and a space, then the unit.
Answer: 185; km/h
